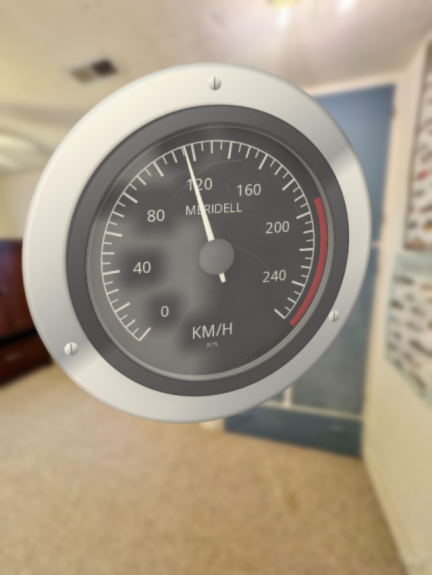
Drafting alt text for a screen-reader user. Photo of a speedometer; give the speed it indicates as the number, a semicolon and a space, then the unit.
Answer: 115; km/h
